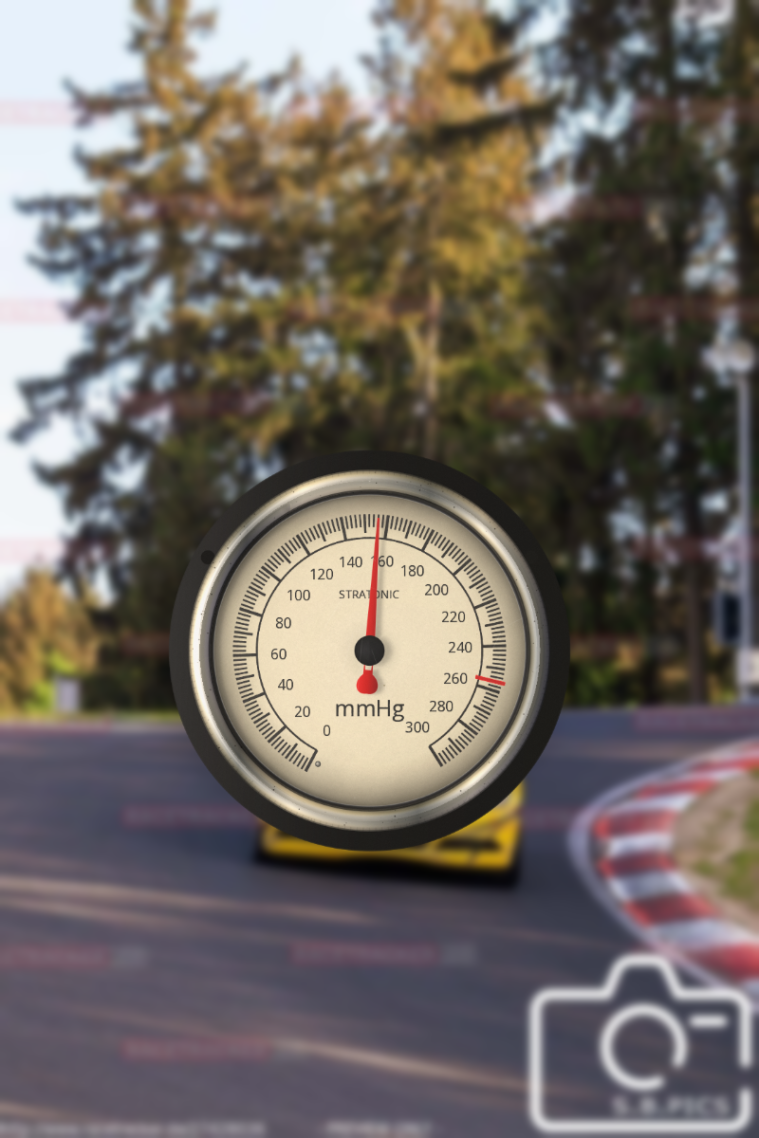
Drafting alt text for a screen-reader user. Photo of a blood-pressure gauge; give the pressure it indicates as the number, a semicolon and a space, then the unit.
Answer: 156; mmHg
